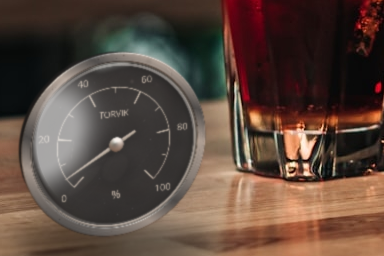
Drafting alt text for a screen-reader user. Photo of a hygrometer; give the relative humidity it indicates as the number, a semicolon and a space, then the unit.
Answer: 5; %
